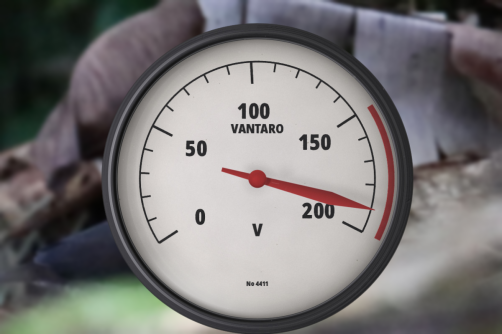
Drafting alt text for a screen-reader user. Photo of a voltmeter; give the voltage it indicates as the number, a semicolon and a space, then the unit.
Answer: 190; V
